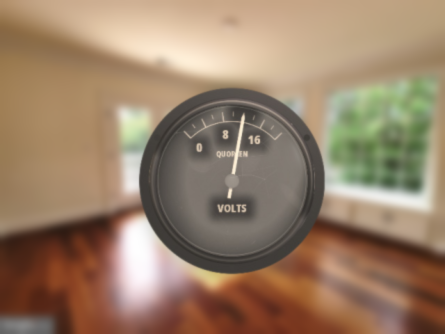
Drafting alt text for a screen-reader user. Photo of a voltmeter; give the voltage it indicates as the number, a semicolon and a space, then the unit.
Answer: 12; V
